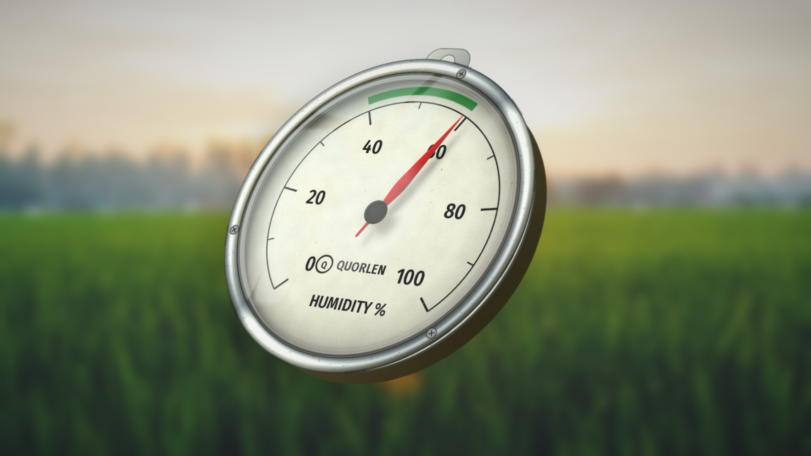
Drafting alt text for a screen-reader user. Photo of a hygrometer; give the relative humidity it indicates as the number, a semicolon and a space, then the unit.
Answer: 60; %
